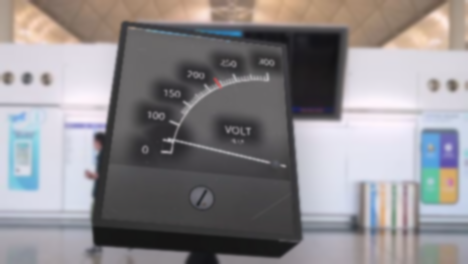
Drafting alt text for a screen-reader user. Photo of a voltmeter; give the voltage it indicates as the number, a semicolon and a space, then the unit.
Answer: 50; V
